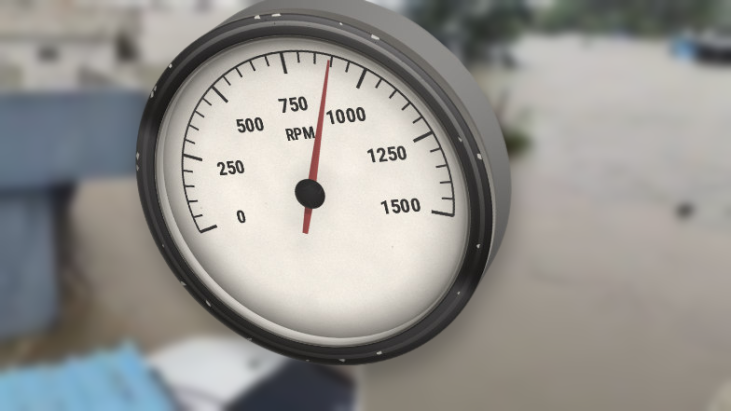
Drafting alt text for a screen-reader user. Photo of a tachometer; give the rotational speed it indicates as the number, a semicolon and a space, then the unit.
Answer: 900; rpm
